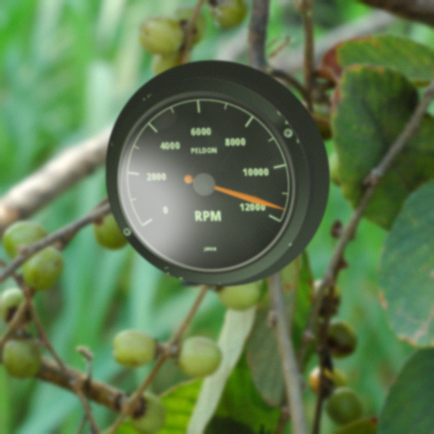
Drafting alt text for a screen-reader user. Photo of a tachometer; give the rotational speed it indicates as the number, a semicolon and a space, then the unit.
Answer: 11500; rpm
